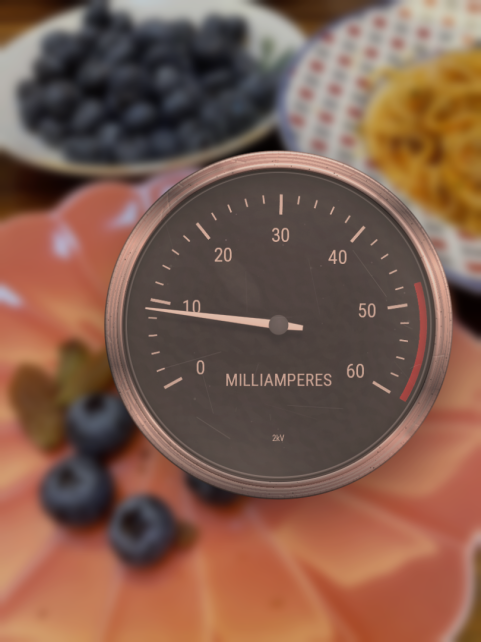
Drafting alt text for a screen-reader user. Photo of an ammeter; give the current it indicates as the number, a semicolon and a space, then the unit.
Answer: 9; mA
